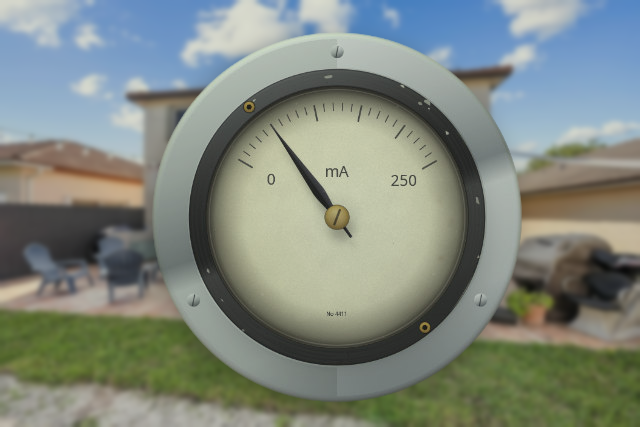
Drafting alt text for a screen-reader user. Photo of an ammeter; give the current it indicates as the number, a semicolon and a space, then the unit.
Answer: 50; mA
